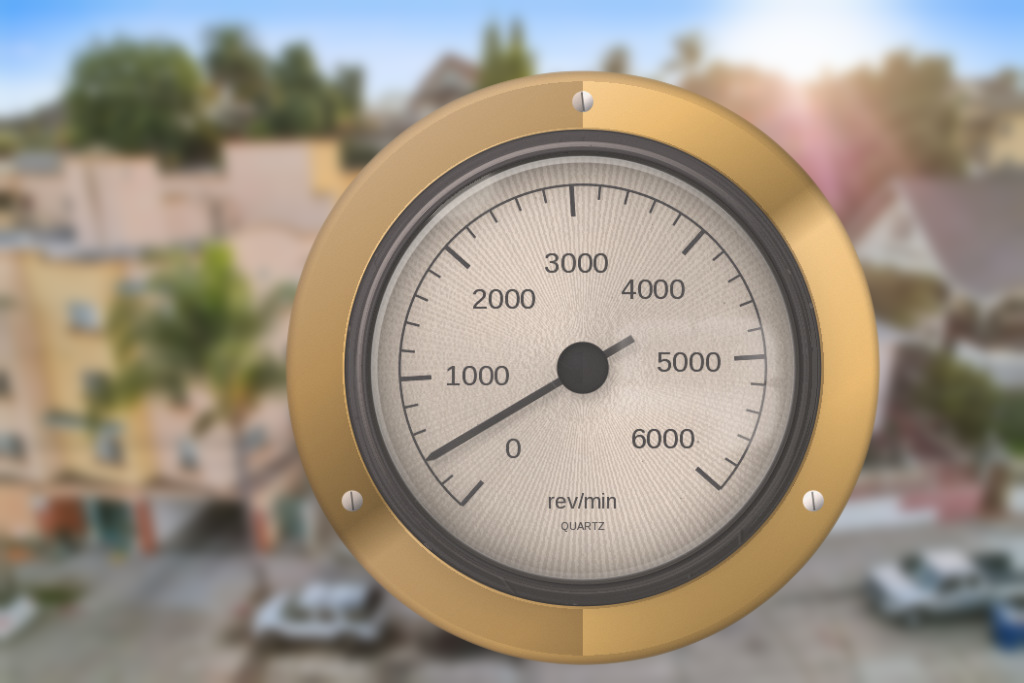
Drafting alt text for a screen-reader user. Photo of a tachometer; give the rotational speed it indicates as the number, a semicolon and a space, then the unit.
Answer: 400; rpm
